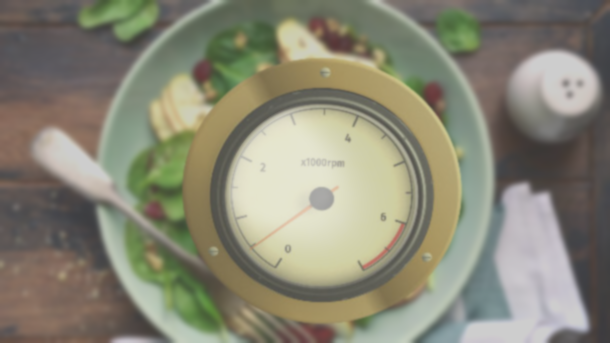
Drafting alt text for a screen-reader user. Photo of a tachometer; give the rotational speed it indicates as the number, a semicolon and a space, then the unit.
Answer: 500; rpm
